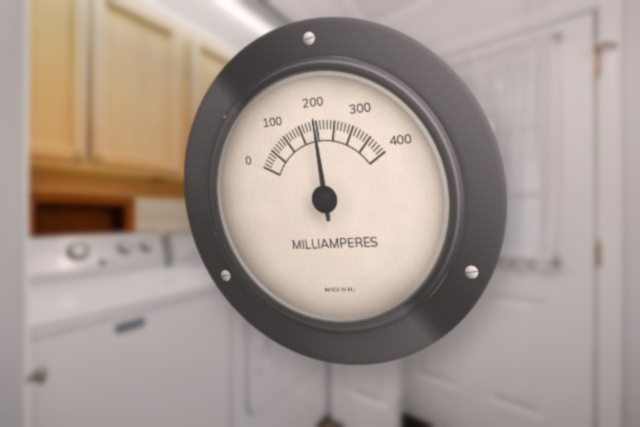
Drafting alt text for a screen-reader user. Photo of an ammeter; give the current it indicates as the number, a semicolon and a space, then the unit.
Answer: 200; mA
